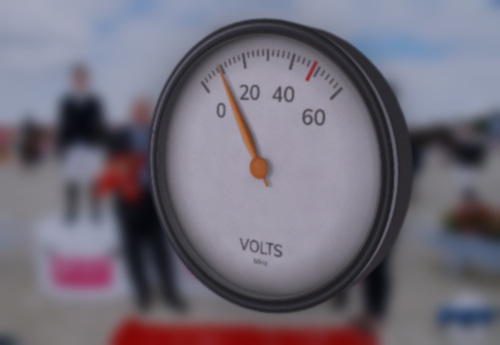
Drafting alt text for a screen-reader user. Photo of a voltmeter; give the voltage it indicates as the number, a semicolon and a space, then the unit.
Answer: 10; V
